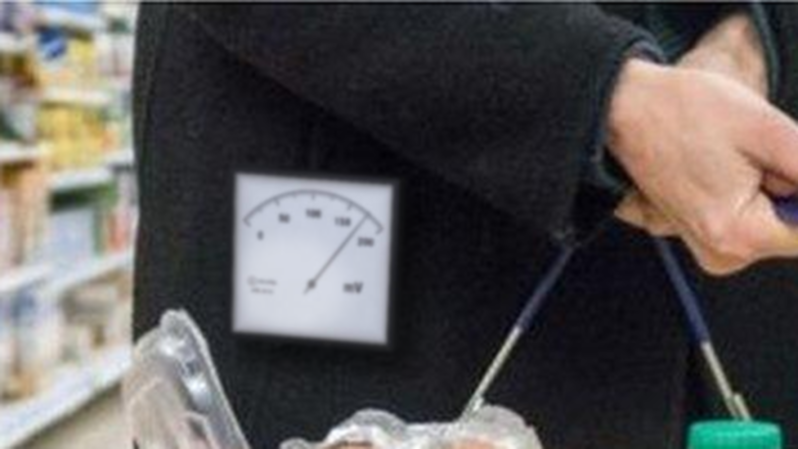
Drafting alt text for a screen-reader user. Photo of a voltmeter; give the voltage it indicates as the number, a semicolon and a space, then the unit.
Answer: 175; mV
